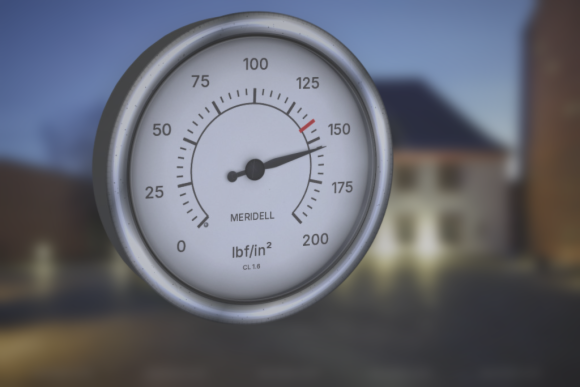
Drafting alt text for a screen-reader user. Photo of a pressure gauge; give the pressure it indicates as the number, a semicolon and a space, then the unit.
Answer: 155; psi
